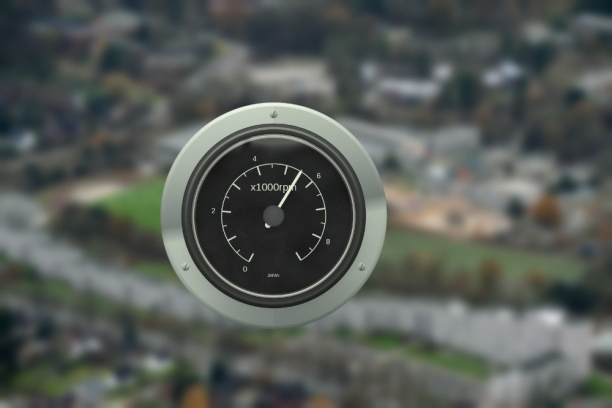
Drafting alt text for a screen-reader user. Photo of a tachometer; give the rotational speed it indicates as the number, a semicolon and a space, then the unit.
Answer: 5500; rpm
